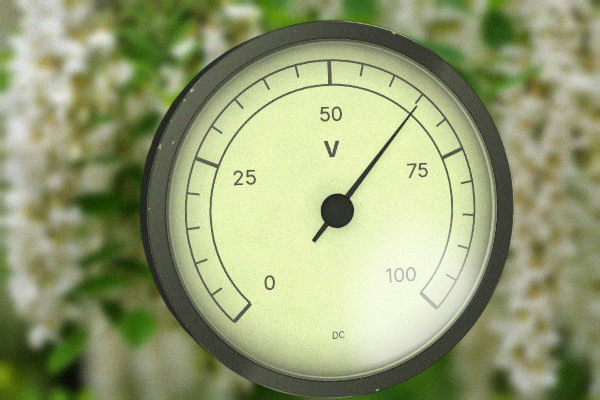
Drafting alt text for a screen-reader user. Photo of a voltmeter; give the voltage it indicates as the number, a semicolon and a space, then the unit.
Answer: 65; V
